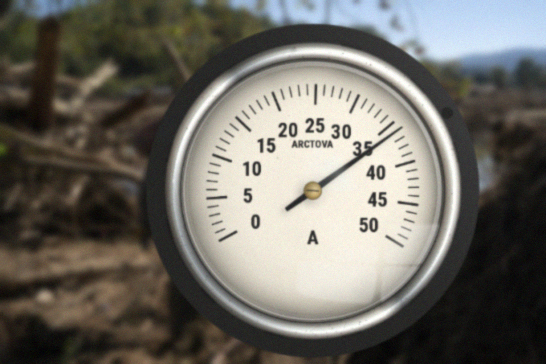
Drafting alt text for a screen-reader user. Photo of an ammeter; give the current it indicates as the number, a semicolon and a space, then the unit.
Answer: 36; A
